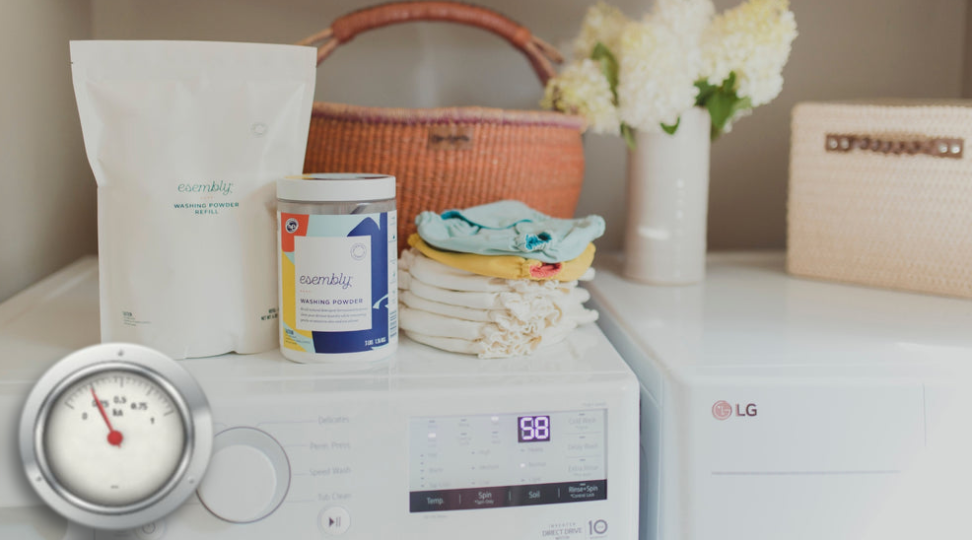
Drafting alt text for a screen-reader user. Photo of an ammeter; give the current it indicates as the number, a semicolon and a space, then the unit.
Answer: 0.25; kA
